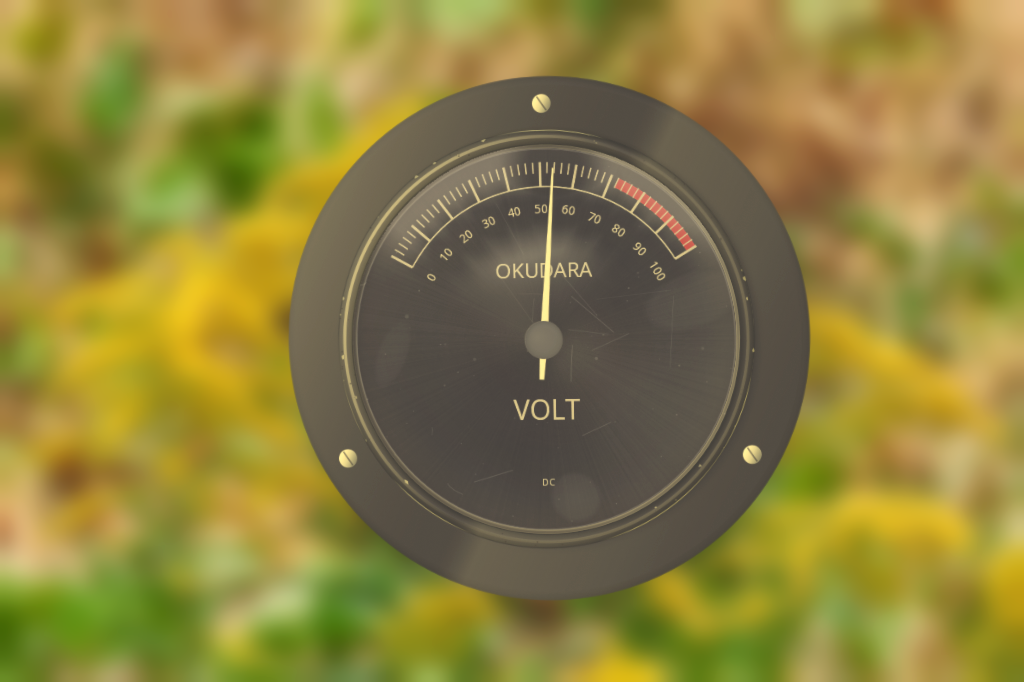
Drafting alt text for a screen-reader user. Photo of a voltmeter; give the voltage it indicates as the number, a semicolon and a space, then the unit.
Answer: 54; V
